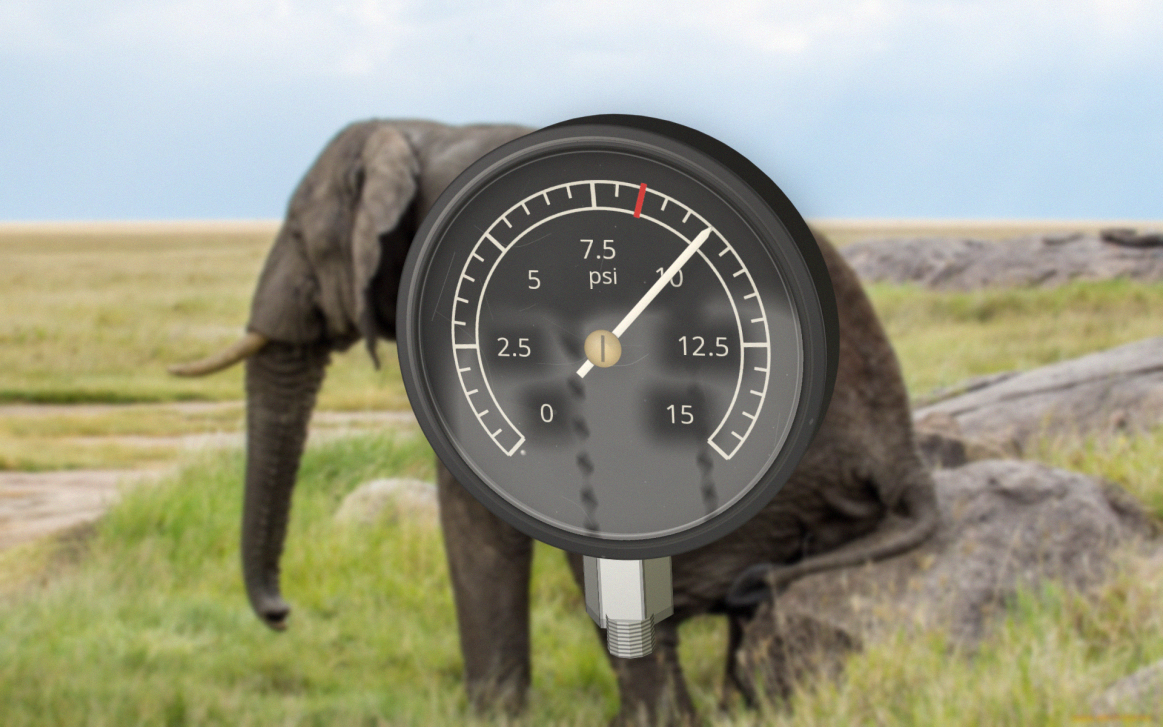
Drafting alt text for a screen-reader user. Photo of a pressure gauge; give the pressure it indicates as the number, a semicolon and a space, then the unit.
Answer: 10; psi
